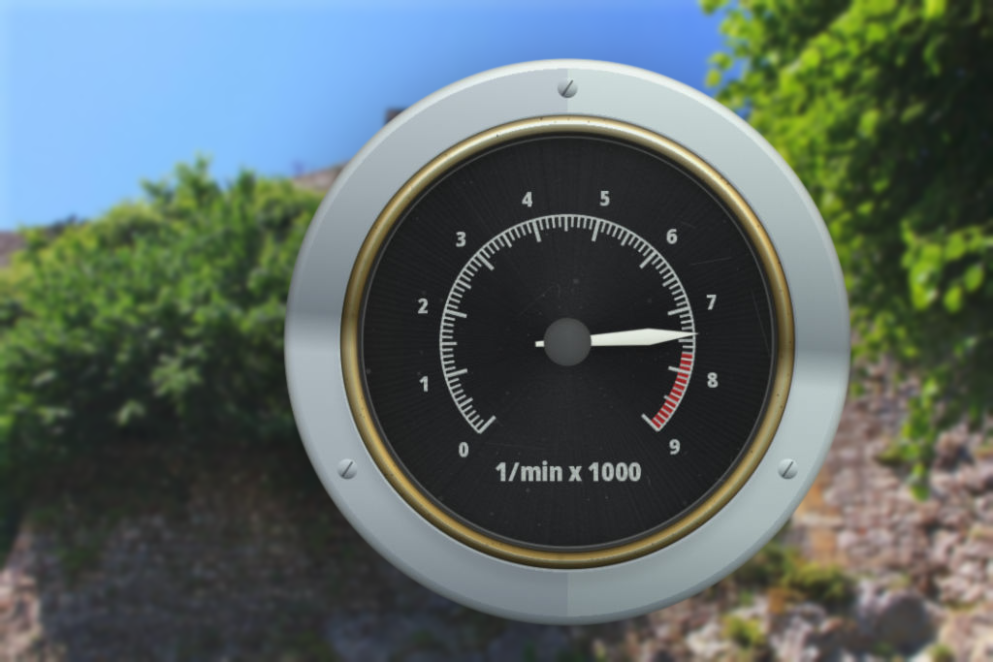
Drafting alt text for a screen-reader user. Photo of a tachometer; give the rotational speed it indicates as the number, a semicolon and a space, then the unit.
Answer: 7400; rpm
